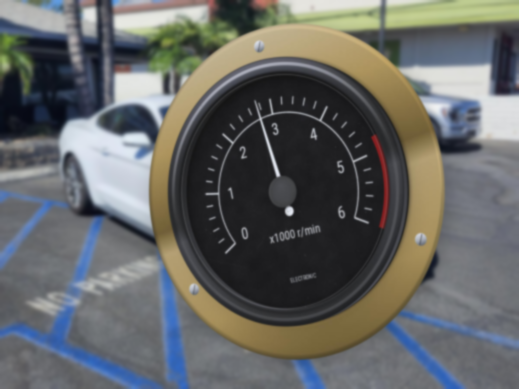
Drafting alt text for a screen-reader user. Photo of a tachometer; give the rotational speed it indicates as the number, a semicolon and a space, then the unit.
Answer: 2800; rpm
